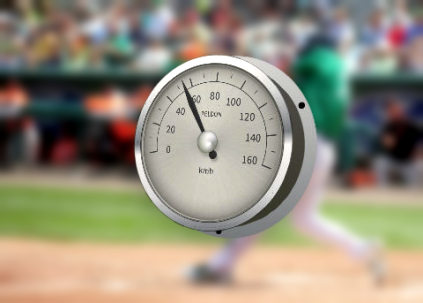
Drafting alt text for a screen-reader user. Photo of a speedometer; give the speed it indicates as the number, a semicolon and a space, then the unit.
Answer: 55; km/h
